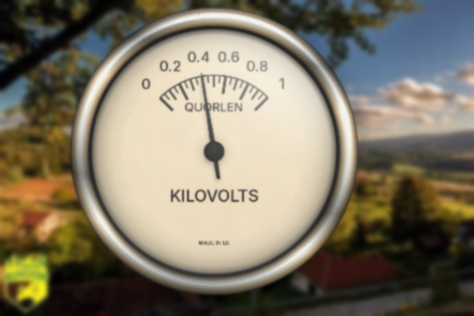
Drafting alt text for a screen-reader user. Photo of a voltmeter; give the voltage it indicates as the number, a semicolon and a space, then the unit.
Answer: 0.4; kV
